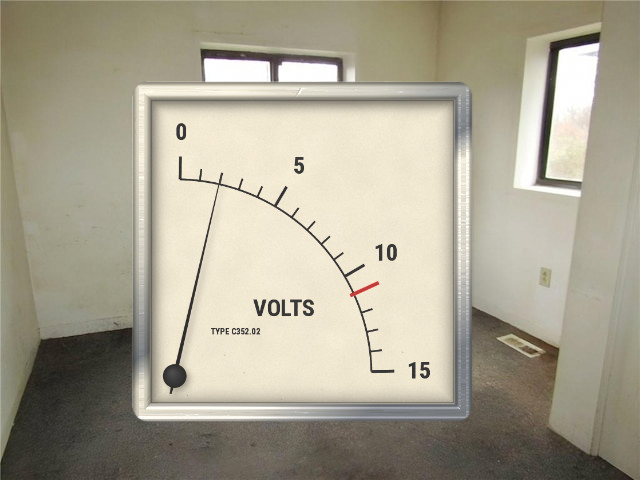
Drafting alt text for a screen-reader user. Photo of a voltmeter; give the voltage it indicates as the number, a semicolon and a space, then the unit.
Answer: 2; V
